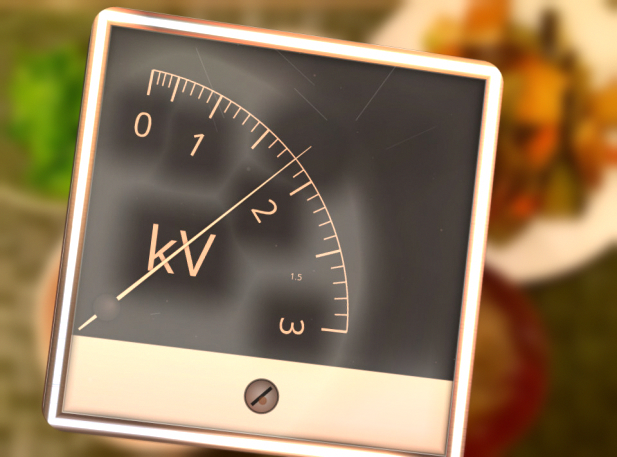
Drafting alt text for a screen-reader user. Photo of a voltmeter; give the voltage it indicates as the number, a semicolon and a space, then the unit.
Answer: 1.8; kV
